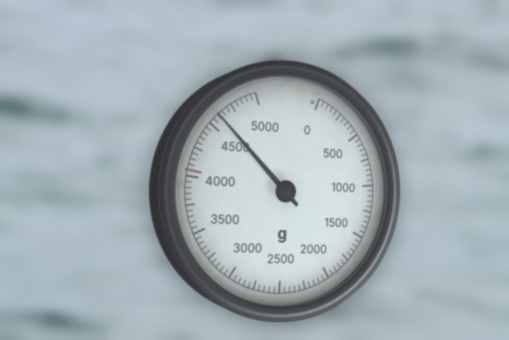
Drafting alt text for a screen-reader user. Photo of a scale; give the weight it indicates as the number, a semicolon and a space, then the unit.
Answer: 4600; g
